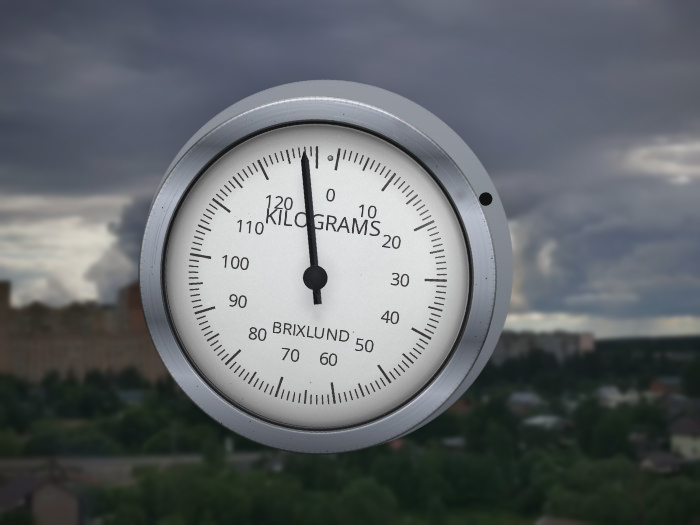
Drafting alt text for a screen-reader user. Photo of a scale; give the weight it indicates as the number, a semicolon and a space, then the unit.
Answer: 128; kg
